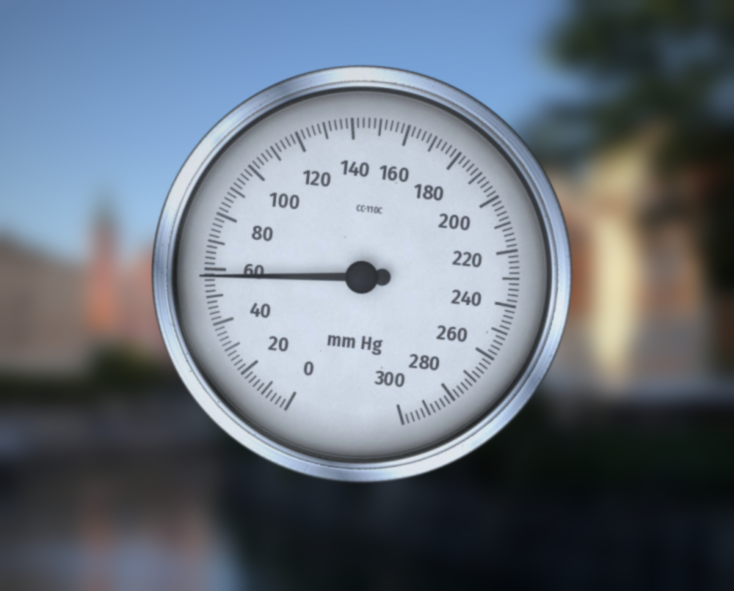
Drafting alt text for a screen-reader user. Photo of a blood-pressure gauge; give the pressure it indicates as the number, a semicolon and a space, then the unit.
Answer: 58; mmHg
